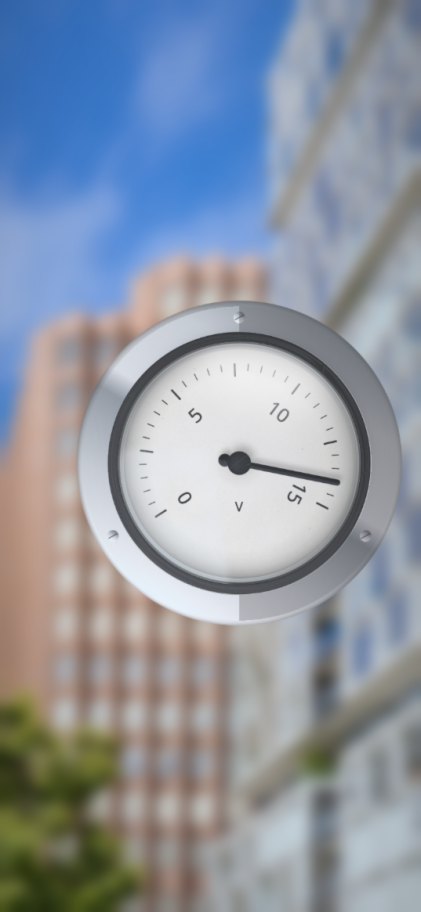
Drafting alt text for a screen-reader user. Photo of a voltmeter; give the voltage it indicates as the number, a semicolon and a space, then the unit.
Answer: 14; V
